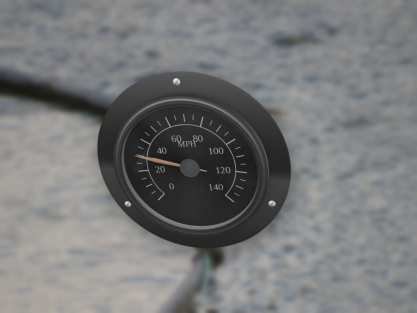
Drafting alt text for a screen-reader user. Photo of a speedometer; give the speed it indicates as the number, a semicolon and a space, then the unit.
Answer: 30; mph
